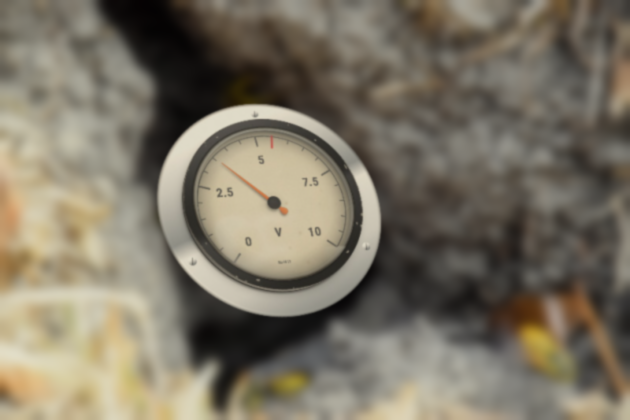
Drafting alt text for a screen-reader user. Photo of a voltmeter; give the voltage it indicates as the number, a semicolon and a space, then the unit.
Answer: 3.5; V
